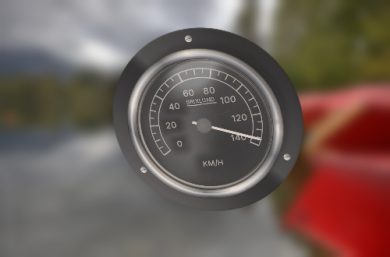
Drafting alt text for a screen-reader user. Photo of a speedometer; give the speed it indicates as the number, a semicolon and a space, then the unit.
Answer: 135; km/h
